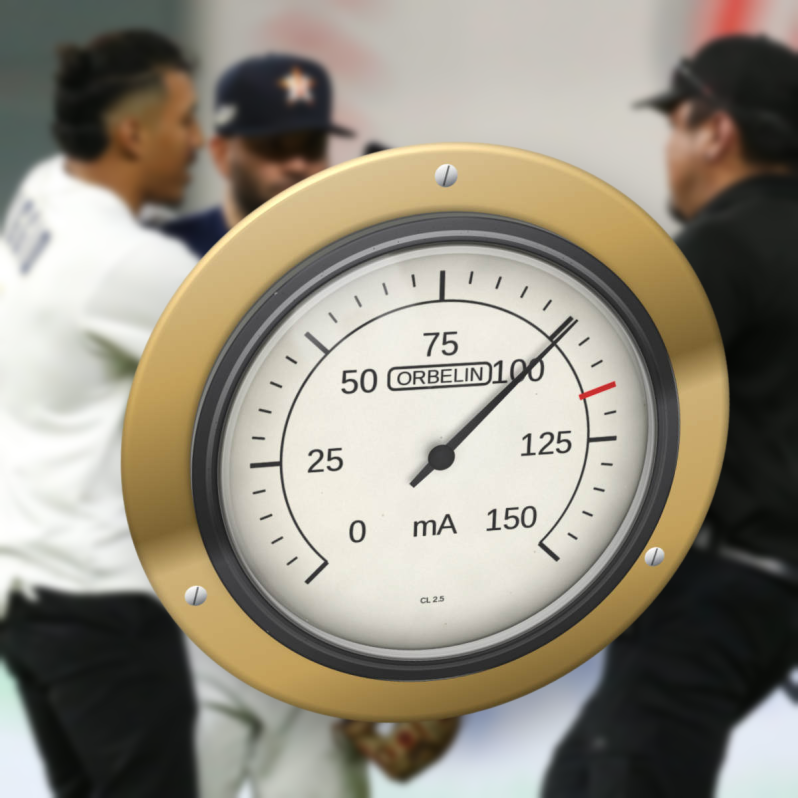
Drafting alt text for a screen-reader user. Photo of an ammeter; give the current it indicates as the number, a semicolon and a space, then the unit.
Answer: 100; mA
